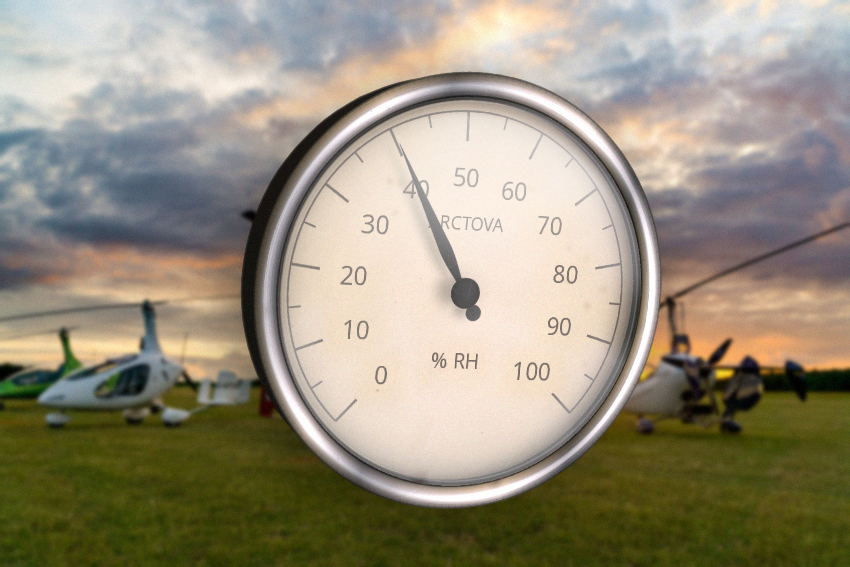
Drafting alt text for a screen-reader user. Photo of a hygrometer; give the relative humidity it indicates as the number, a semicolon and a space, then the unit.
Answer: 40; %
